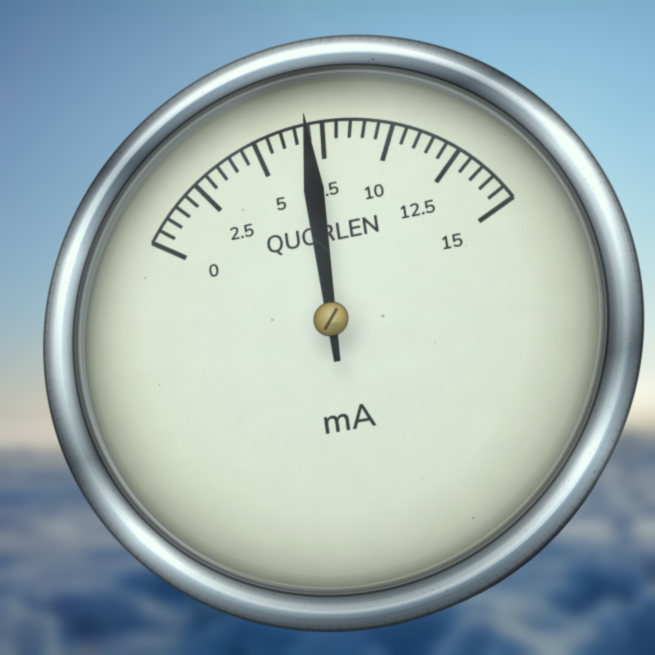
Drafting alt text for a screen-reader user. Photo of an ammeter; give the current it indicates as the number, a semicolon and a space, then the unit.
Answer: 7; mA
